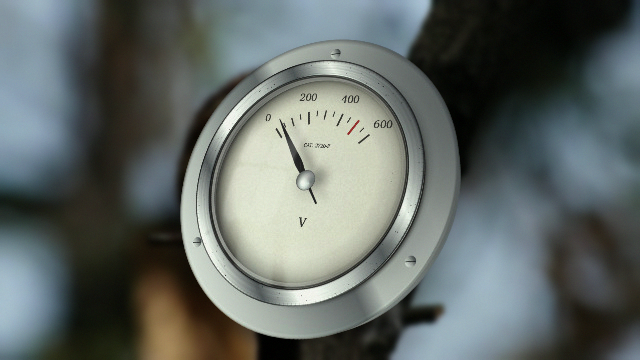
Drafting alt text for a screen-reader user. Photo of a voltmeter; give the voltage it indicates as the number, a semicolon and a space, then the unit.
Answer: 50; V
